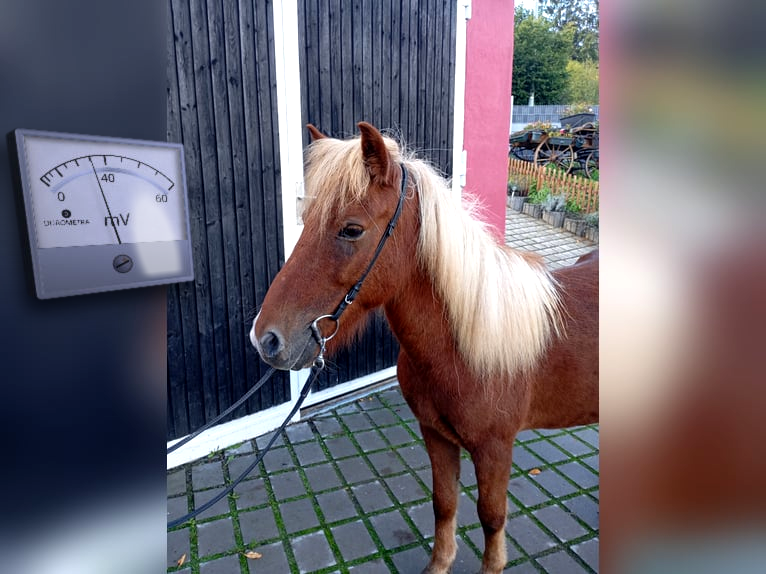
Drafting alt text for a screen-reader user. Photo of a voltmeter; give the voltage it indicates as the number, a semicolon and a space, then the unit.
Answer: 35; mV
